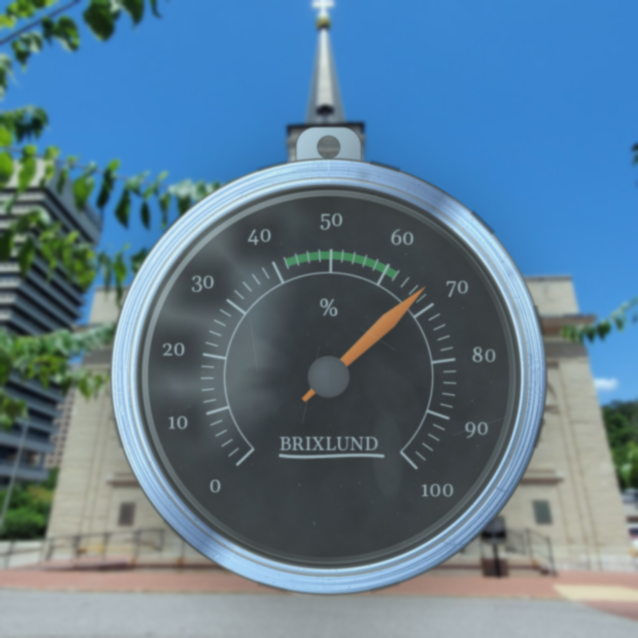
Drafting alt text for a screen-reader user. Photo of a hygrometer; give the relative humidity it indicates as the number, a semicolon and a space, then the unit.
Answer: 67; %
